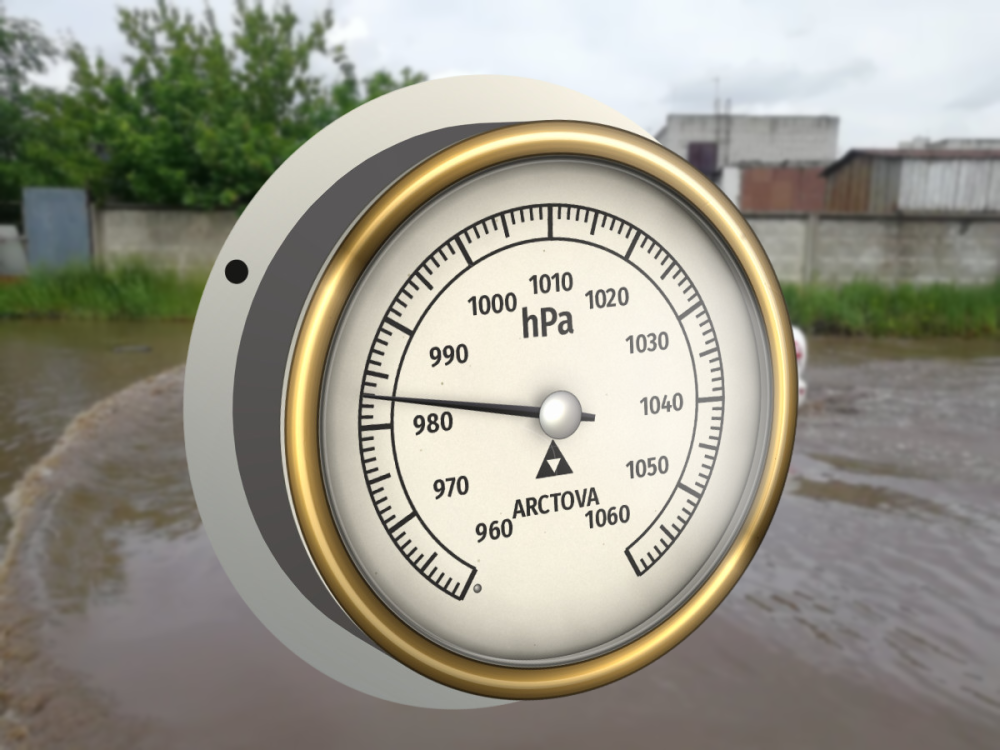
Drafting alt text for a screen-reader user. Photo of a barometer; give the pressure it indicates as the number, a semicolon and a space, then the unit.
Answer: 983; hPa
